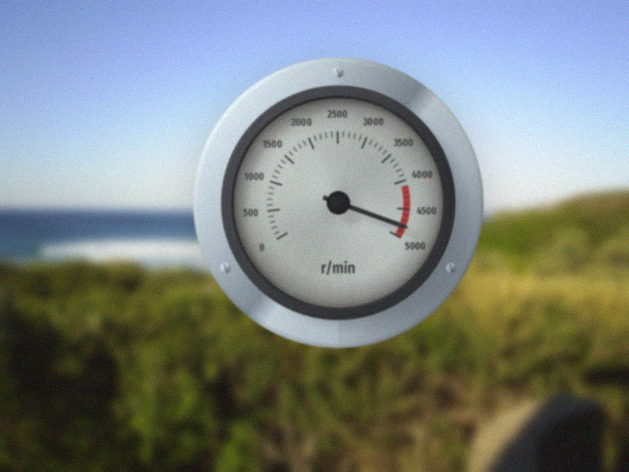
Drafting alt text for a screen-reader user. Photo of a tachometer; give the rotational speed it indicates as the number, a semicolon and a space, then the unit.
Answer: 4800; rpm
